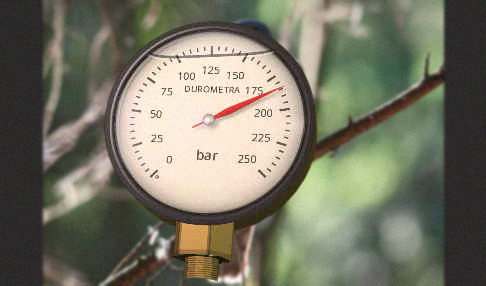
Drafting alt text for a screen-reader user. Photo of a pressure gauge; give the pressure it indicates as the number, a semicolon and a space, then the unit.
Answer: 185; bar
